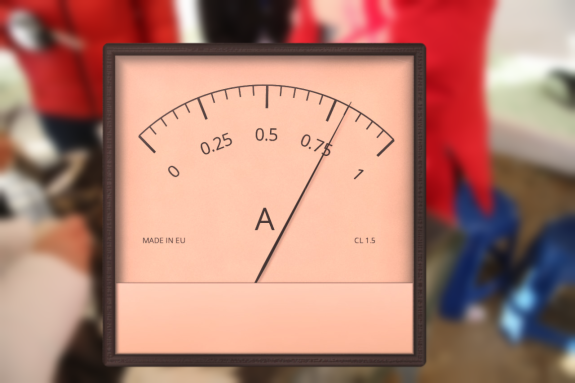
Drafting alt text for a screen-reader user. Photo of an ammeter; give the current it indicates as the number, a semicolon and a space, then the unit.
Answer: 0.8; A
